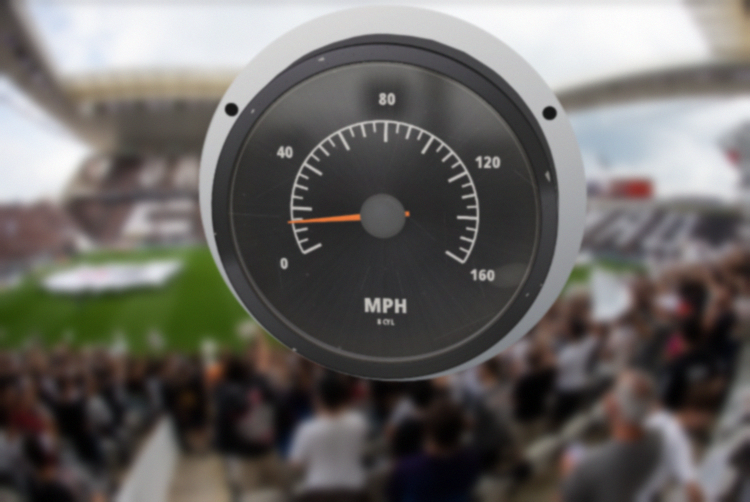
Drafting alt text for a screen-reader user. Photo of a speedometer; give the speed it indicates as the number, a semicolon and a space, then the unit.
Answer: 15; mph
